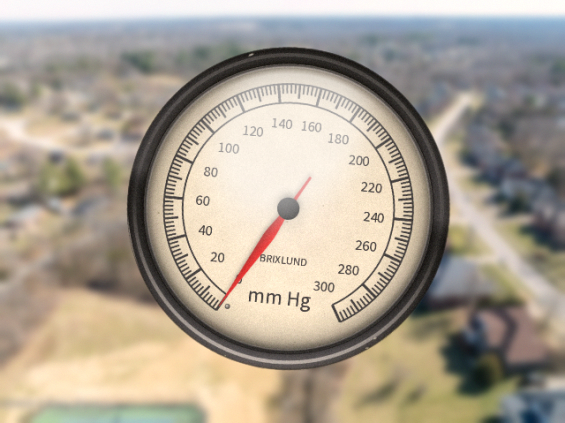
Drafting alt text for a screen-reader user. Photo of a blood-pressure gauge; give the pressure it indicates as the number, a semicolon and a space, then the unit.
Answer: 0; mmHg
